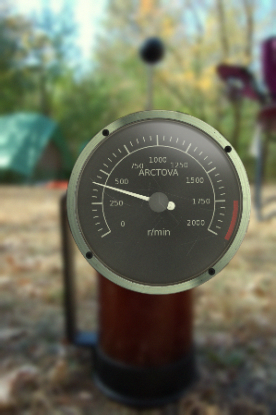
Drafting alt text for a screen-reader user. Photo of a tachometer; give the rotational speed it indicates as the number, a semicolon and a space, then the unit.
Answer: 400; rpm
